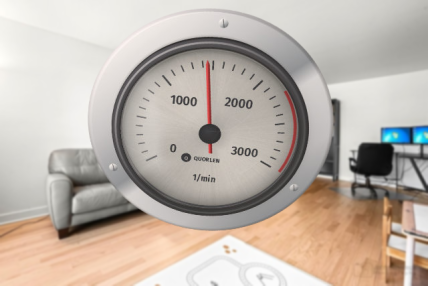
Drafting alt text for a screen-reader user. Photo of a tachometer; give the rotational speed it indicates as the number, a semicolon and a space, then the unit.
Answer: 1450; rpm
